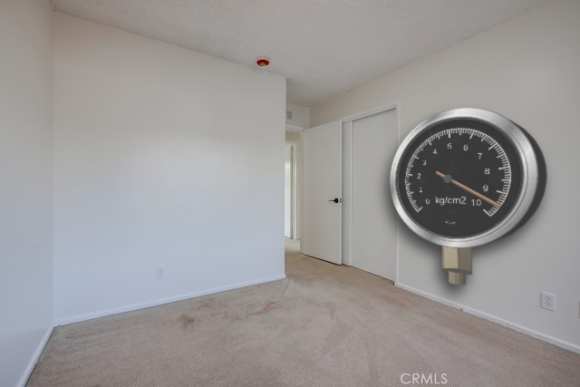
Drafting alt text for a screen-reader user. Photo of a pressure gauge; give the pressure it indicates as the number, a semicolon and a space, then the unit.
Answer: 9.5; kg/cm²
